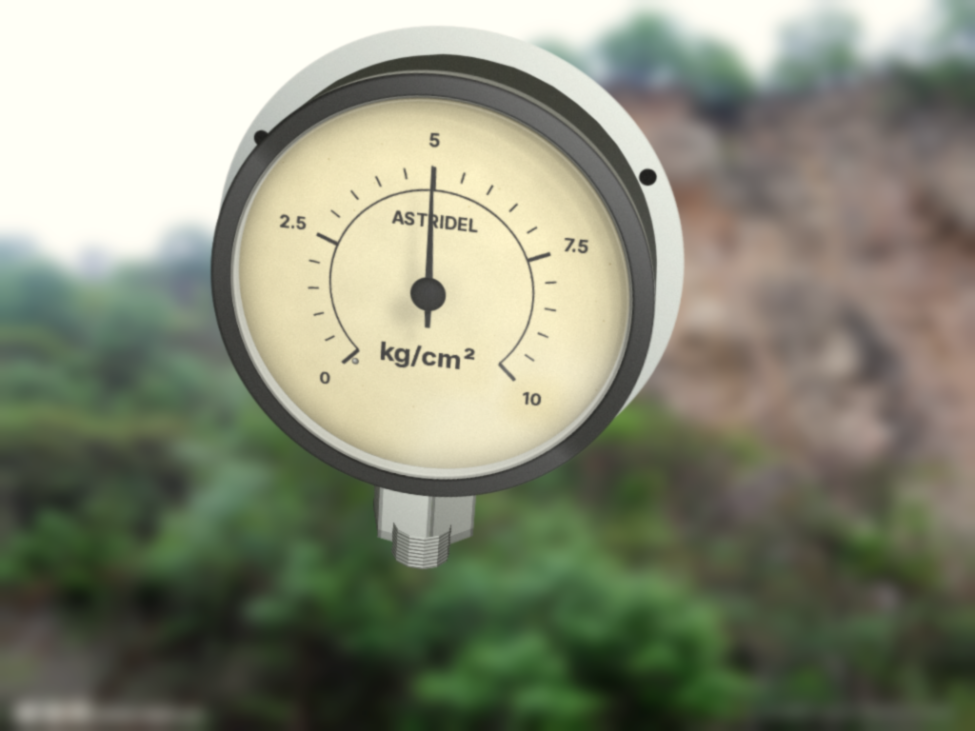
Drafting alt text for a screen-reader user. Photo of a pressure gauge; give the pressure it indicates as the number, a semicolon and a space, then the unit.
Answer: 5; kg/cm²
